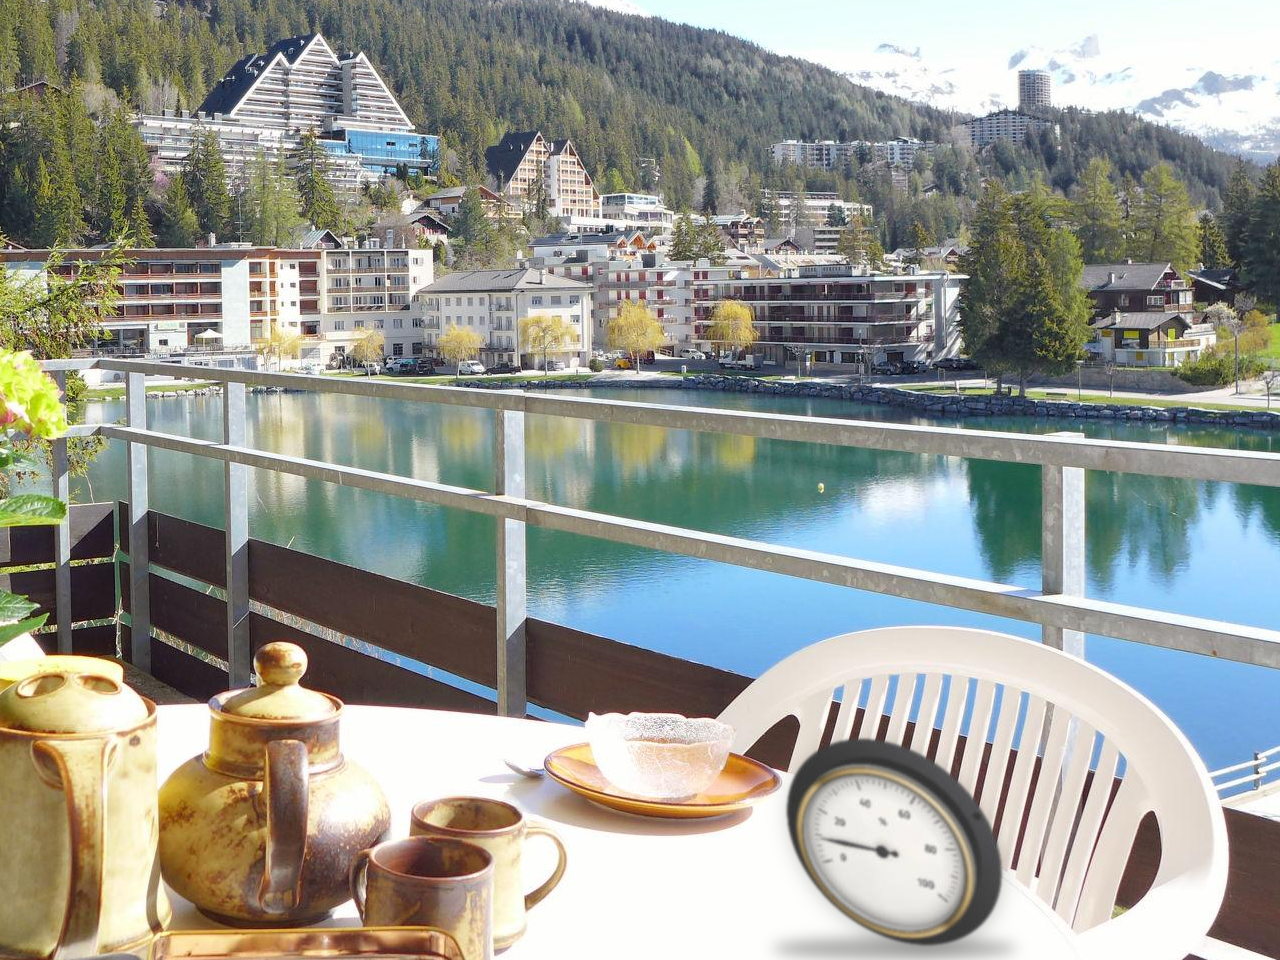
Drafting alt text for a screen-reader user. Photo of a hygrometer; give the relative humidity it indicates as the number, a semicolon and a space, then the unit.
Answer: 10; %
